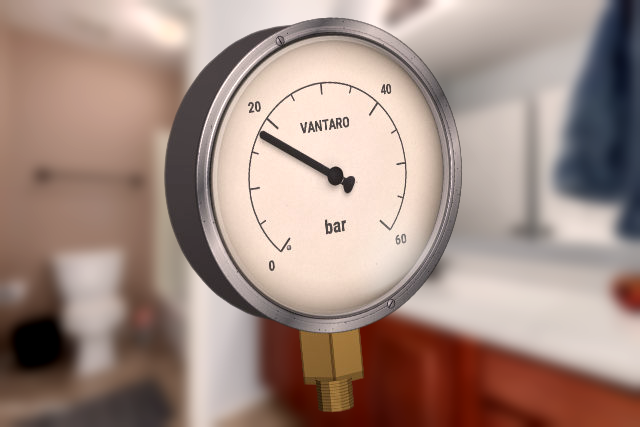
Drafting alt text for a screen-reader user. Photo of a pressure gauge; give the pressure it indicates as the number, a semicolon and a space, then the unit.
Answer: 17.5; bar
